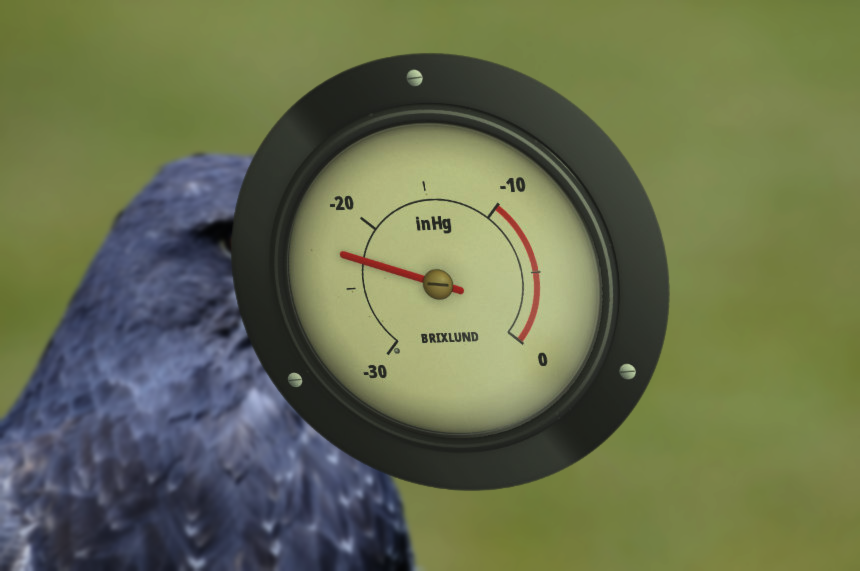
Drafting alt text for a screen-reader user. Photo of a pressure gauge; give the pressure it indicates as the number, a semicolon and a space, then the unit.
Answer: -22.5; inHg
